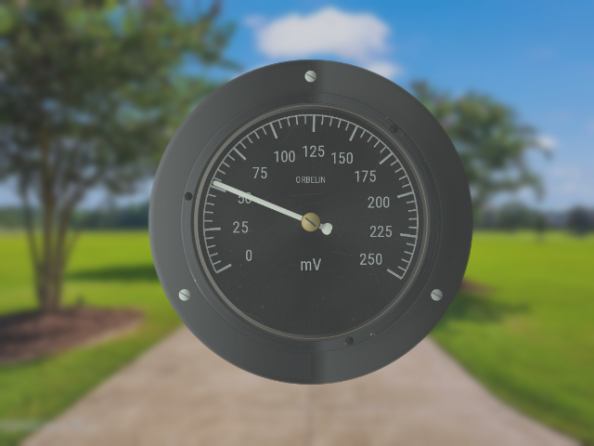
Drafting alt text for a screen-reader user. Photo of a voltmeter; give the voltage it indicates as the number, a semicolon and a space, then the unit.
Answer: 52.5; mV
